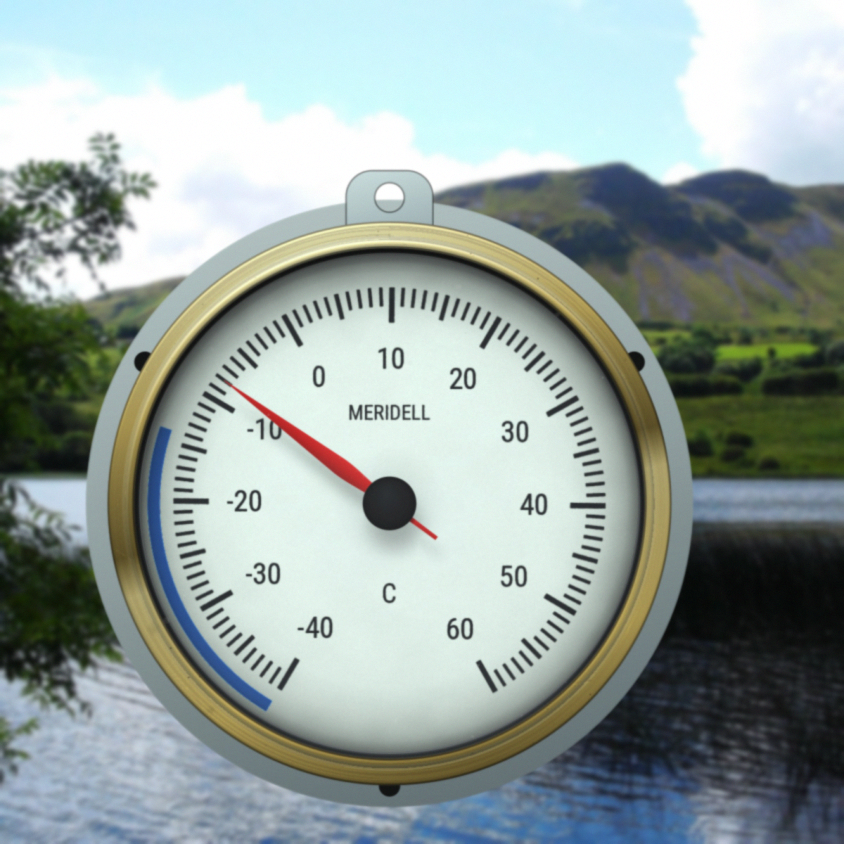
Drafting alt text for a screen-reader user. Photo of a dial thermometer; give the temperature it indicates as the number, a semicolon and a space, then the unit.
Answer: -8; °C
